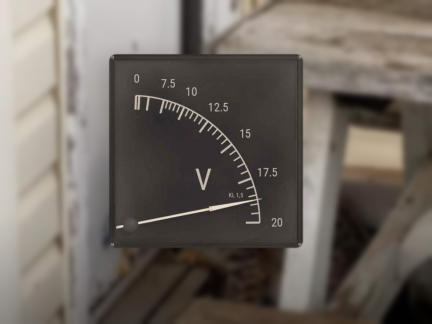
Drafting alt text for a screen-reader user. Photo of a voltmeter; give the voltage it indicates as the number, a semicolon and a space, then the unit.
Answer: 18.75; V
